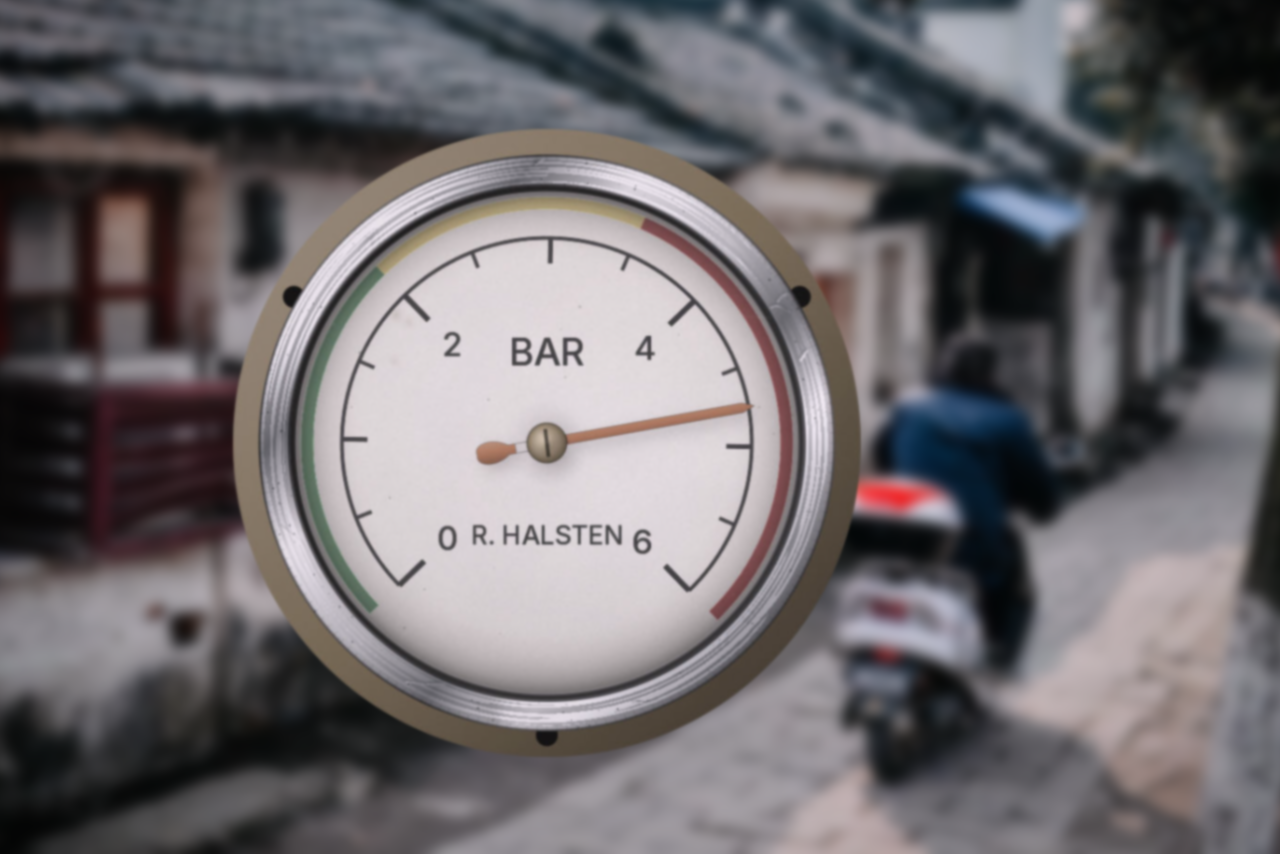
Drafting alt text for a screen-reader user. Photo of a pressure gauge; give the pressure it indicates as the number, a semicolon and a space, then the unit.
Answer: 4.75; bar
